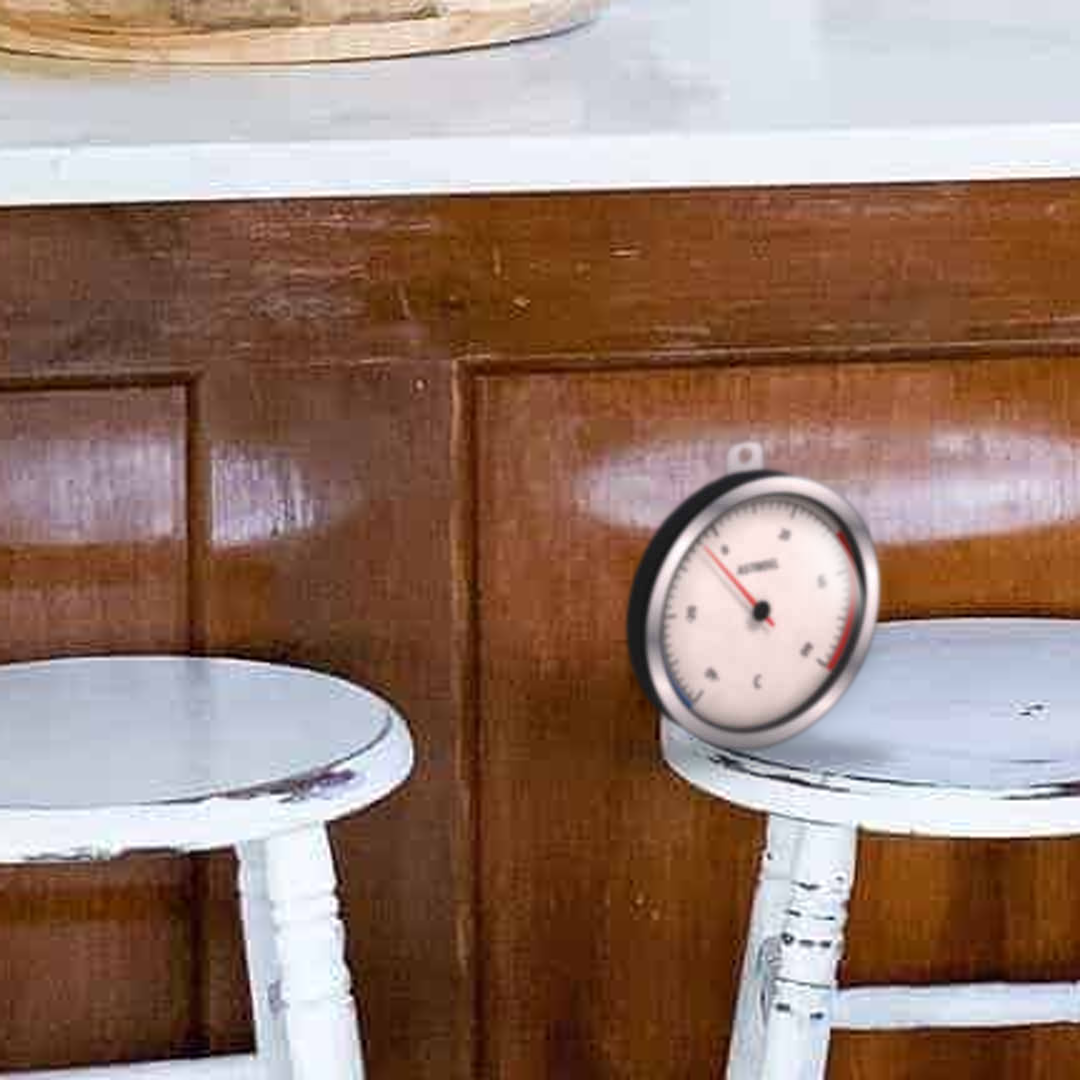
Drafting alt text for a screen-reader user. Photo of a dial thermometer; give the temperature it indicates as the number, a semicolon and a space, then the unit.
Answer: -4; °C
